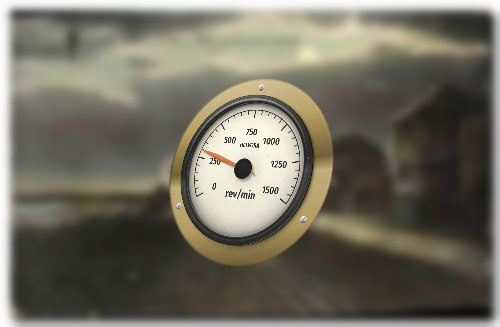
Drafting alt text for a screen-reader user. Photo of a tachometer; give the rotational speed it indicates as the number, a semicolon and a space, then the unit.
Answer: 300; rpm
